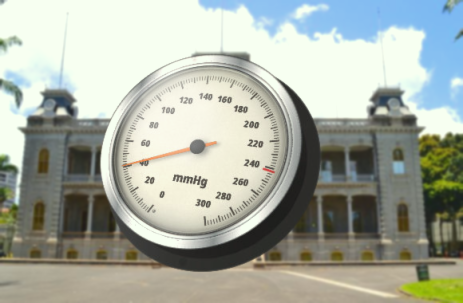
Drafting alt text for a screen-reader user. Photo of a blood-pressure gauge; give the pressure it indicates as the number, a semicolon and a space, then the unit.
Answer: 40; mmHg
